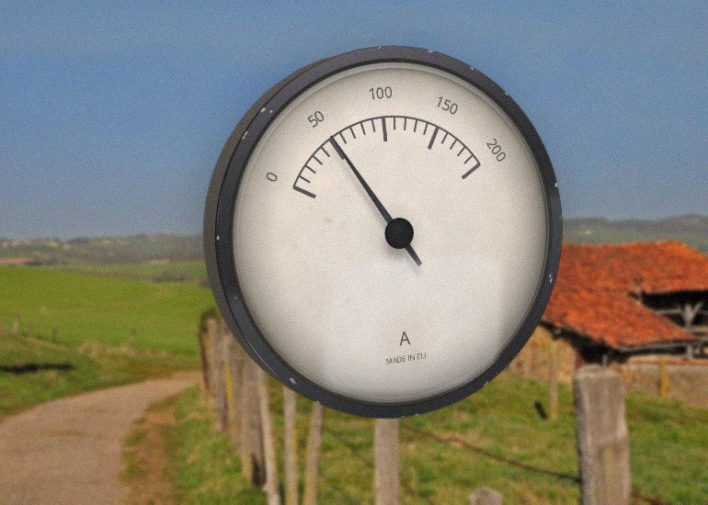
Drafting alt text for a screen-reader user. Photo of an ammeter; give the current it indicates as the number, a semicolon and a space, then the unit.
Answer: 50; A
